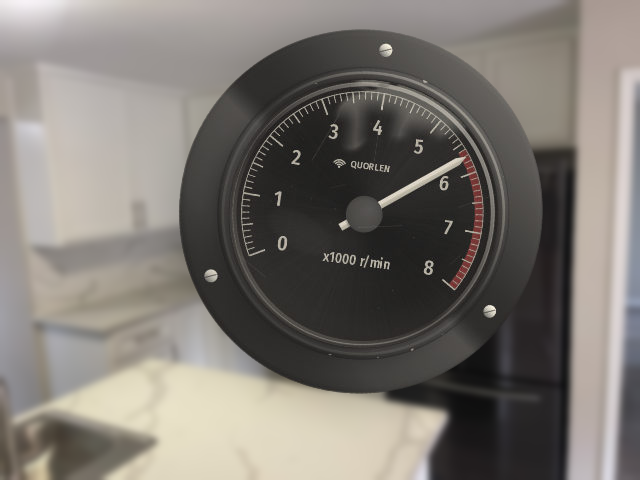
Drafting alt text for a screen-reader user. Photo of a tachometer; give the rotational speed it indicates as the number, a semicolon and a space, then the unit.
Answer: 5700; rpm
